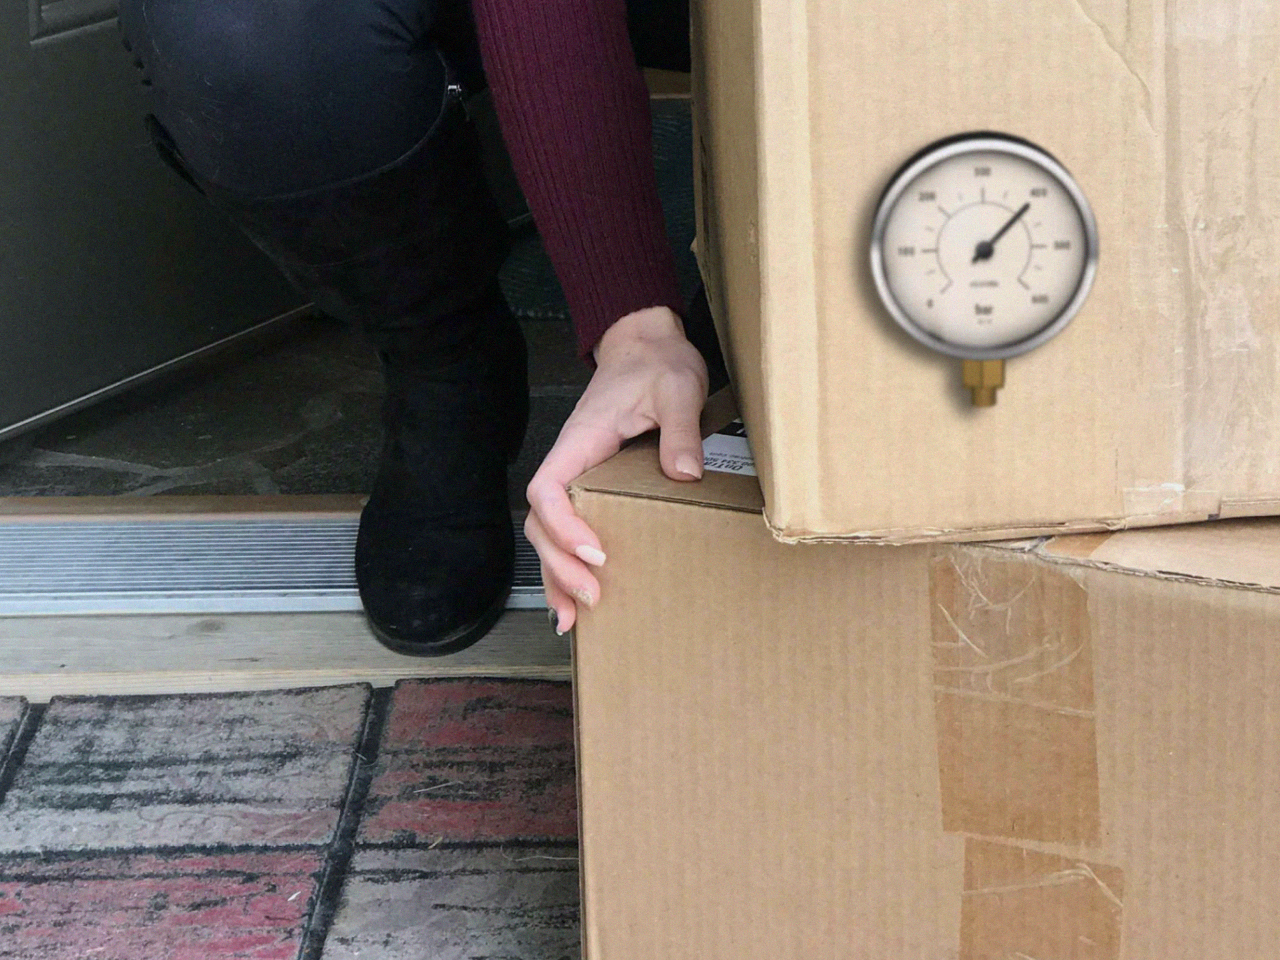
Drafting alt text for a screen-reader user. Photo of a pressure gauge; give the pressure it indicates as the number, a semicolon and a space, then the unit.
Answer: 400; bar
